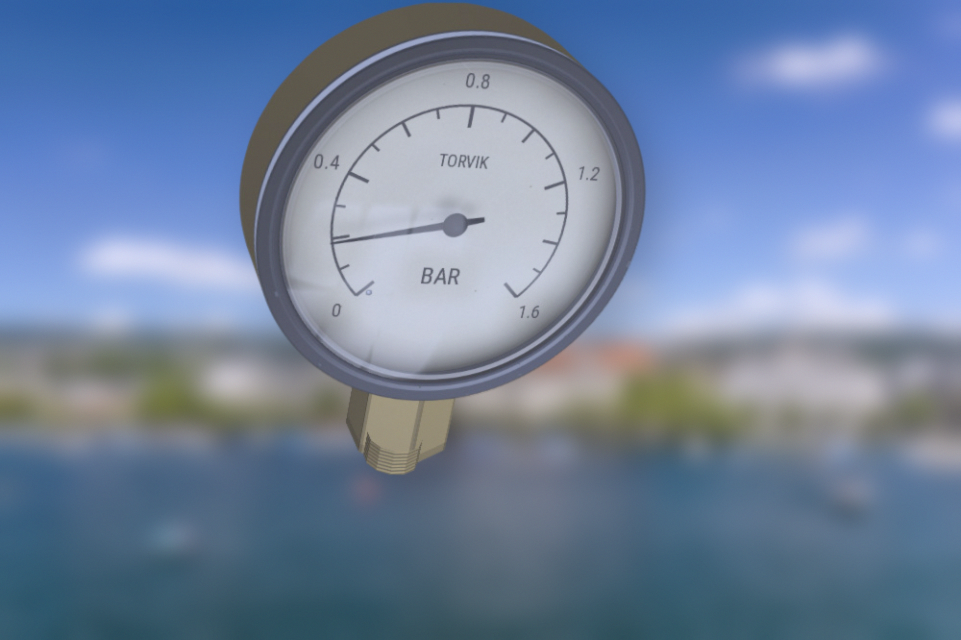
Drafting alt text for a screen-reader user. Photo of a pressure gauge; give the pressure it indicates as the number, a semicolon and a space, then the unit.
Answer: 0.2; bar
